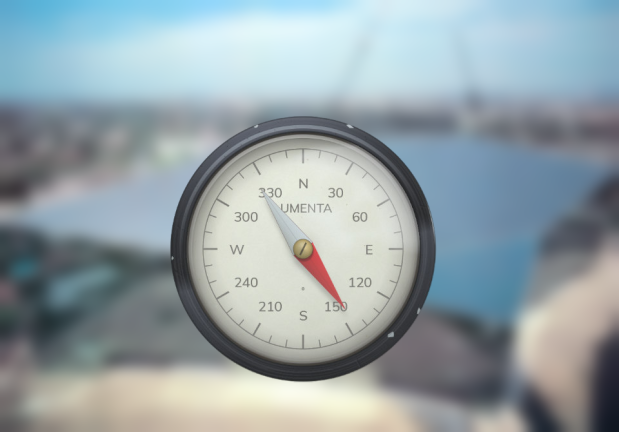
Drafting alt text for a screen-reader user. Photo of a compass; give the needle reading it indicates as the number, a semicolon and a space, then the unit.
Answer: 145; °
